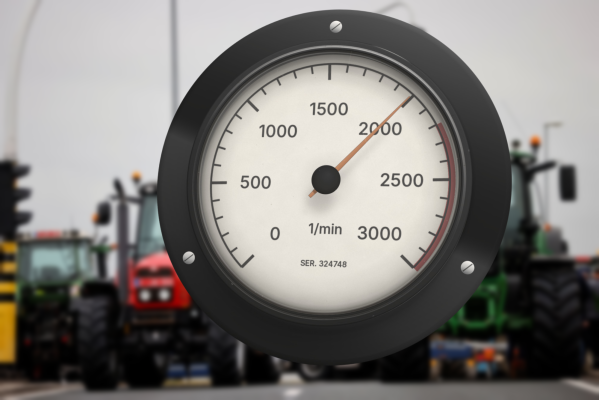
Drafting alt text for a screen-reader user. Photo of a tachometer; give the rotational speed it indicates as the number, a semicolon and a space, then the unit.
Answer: 2000; rpm
